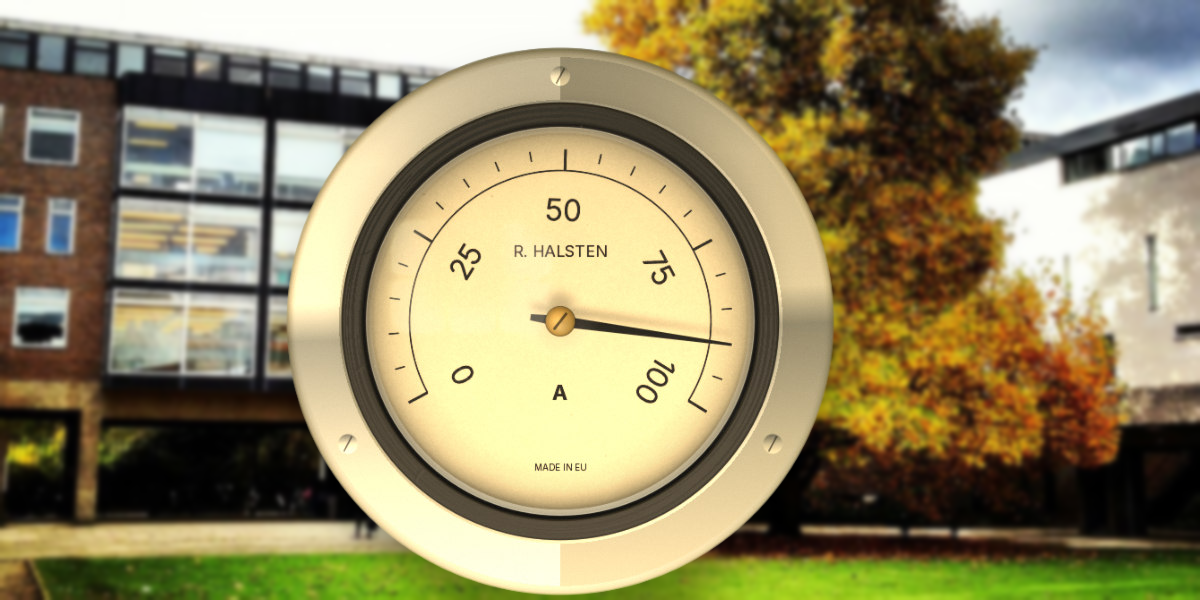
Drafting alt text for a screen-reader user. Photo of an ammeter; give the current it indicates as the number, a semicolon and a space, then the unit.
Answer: 90; A
